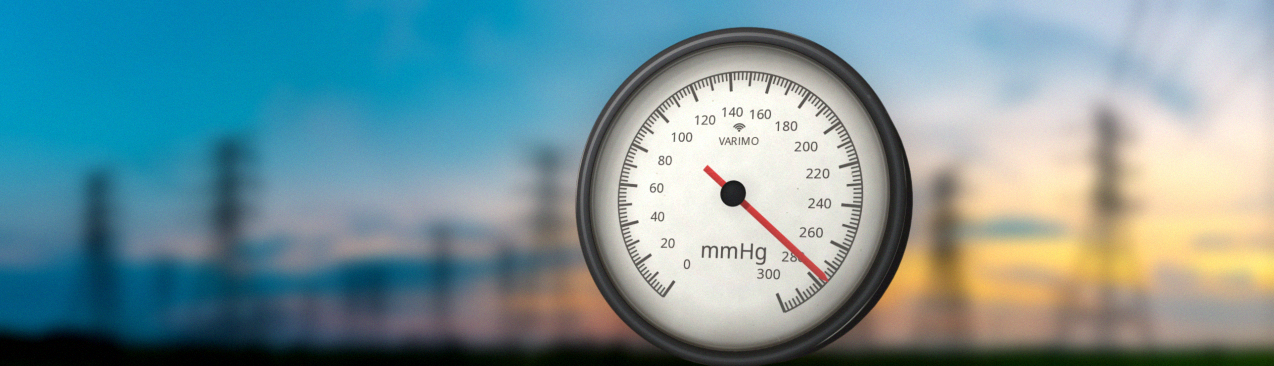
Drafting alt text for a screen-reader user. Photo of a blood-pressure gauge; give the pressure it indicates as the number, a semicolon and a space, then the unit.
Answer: 276; mmHg
